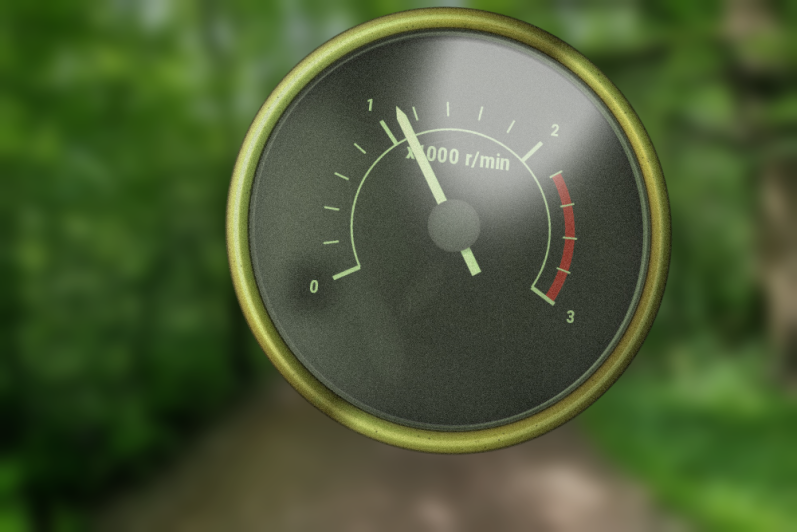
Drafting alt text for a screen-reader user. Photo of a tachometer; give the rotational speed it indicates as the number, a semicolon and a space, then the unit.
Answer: 1100; rpm
